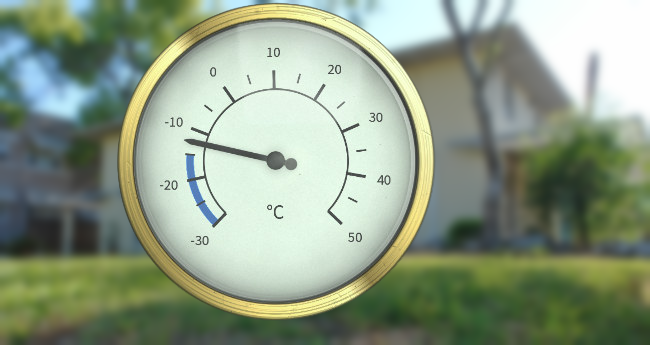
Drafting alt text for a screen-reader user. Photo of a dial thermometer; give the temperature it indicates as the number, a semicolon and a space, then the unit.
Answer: -12.5; °C
